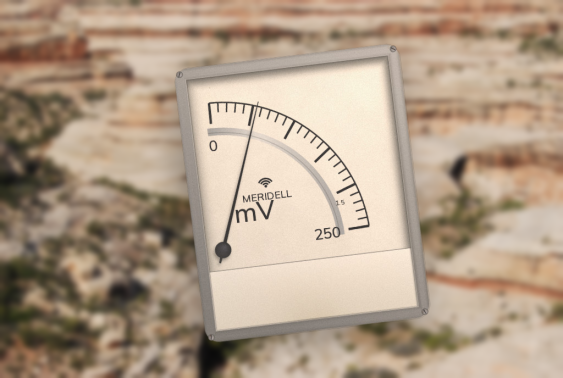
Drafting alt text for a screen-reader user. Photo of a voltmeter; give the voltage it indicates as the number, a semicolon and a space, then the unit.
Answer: 55; mV
